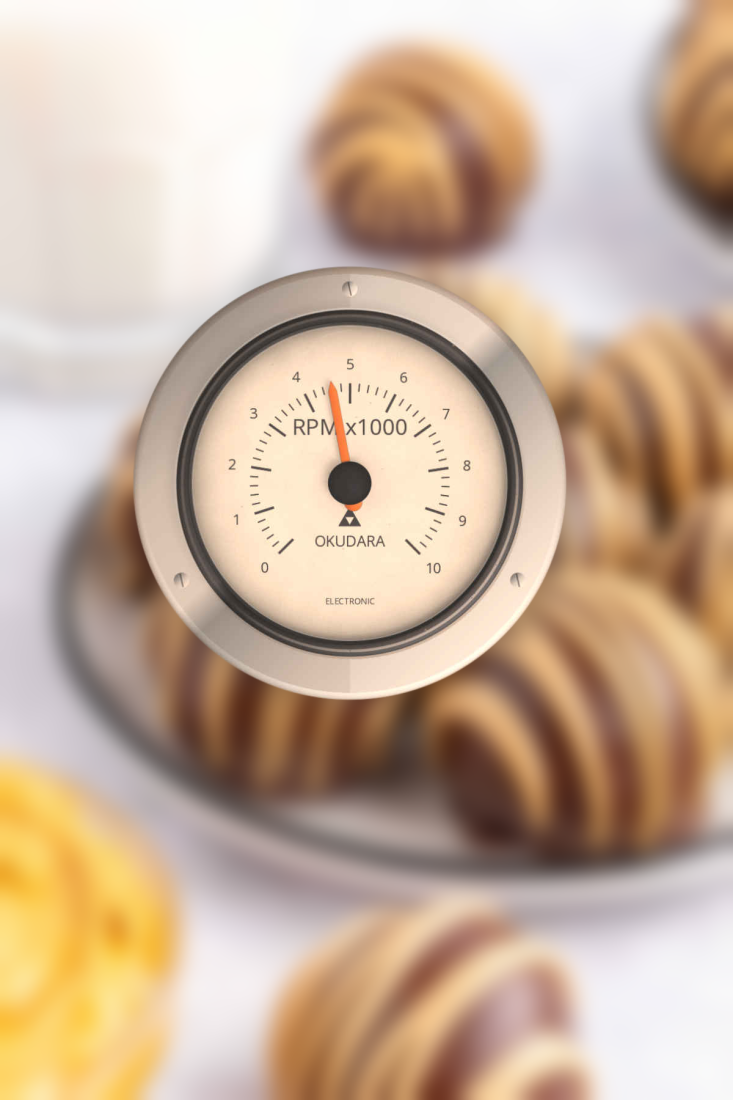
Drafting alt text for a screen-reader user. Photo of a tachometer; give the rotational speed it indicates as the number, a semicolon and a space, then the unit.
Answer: 4600; rpm
